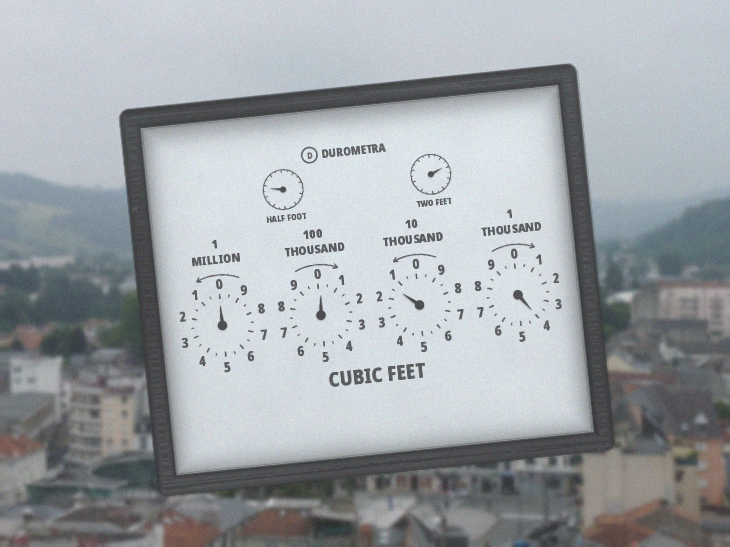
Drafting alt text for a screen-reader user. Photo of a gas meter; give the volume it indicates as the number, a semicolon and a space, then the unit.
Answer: 1400; ft³
